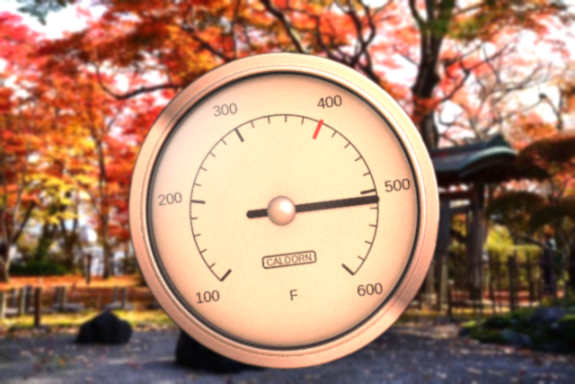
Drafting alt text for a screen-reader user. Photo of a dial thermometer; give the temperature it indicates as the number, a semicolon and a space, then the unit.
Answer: 510; °F
